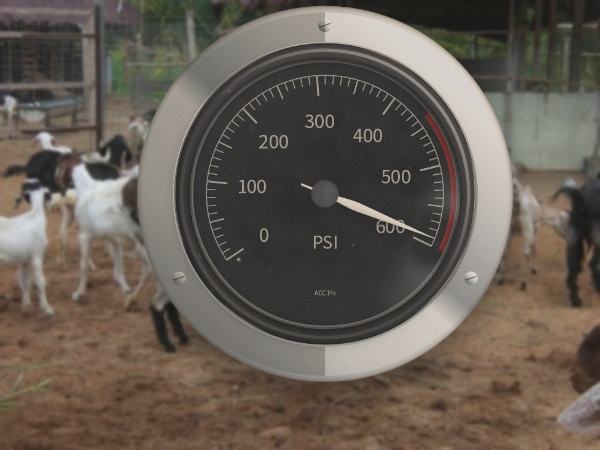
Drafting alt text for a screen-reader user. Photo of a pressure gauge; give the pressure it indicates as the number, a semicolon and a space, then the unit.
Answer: 590; psi
